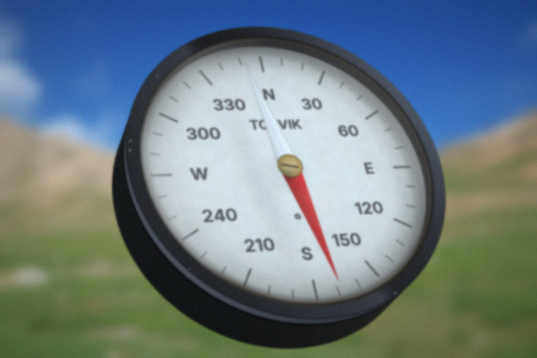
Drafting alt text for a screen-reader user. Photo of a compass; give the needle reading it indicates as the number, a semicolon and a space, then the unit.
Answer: 170; °
